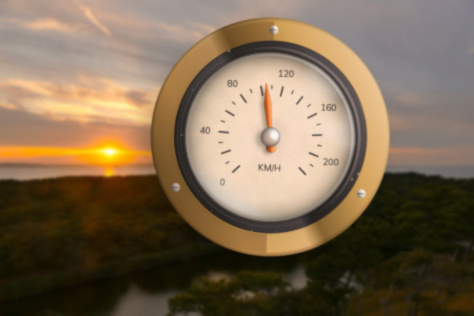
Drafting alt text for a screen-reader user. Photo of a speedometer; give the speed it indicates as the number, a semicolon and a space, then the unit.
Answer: 105; km/h
